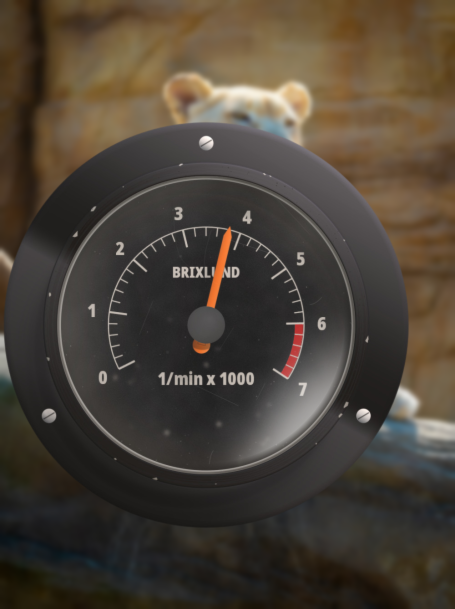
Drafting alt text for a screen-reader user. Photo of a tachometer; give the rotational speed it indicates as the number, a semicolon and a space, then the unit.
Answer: 3800; rpm
